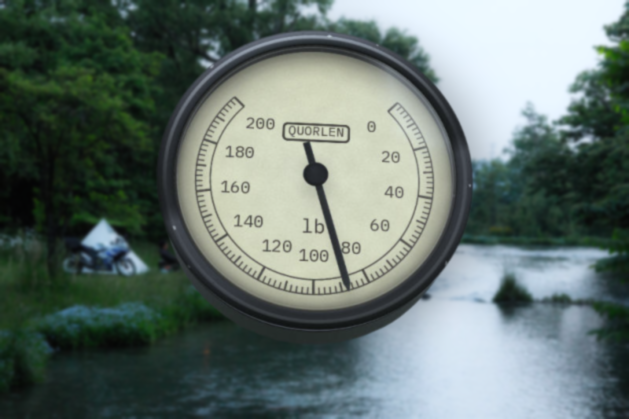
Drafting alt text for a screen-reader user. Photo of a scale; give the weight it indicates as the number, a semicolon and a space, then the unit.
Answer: 88; lb
